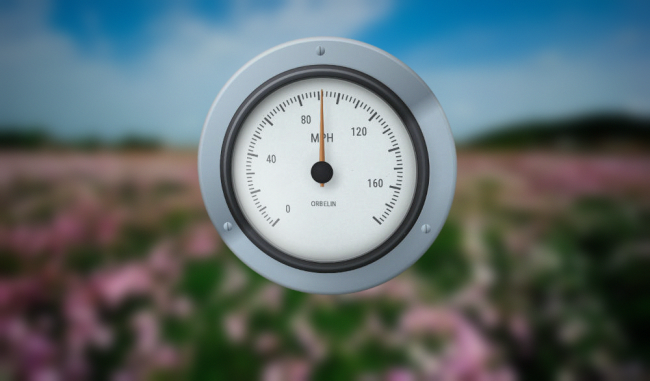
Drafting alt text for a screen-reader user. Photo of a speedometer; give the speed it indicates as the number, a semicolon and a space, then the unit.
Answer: 92; mph
